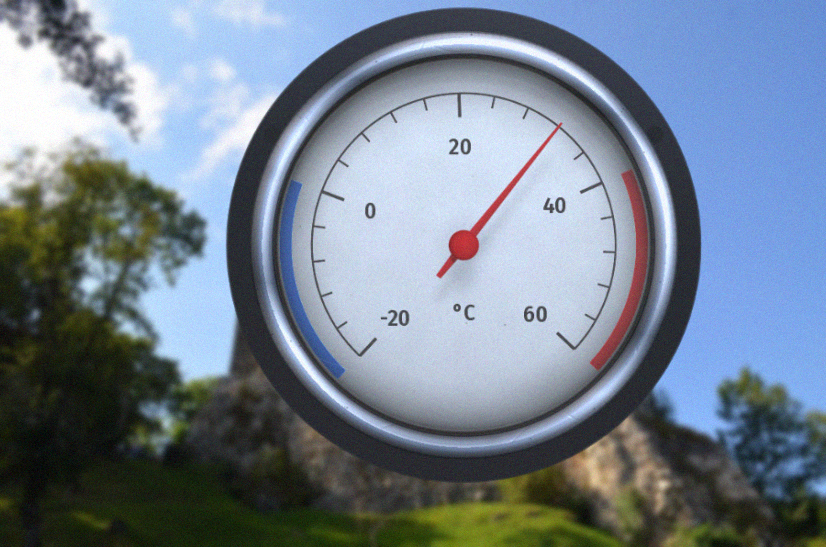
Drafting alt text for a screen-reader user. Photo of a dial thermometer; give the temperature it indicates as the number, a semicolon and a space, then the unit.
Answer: 32; °C
